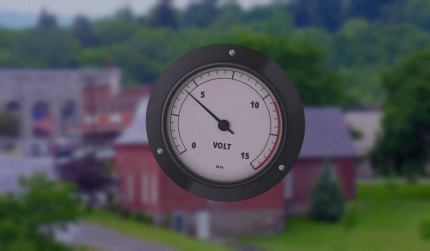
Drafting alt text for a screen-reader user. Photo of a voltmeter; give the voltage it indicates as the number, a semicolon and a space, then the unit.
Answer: 4.25; V
